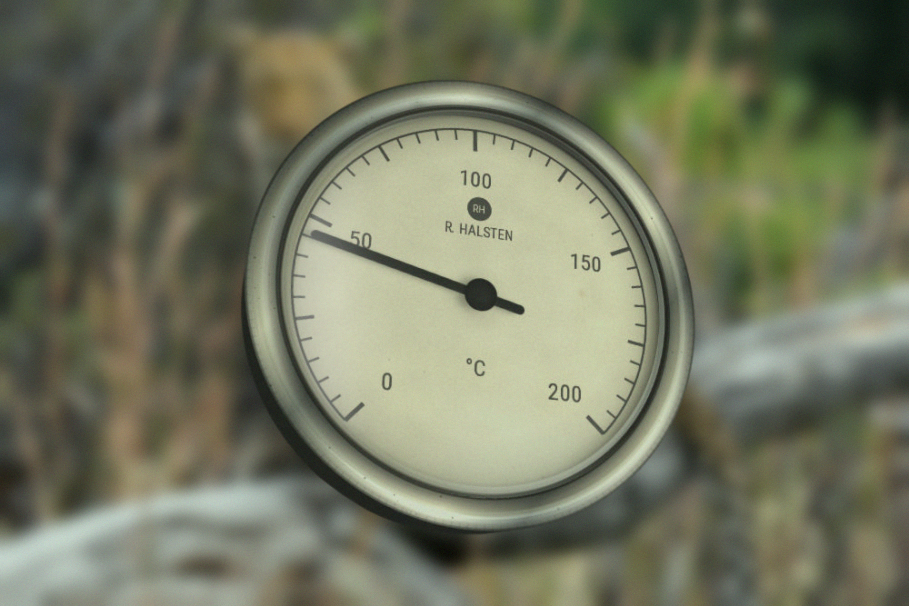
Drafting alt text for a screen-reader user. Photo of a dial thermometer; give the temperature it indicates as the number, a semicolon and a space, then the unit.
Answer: 45; °C
